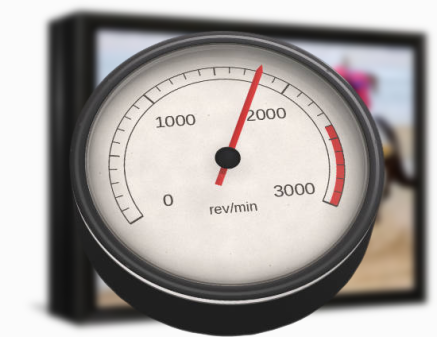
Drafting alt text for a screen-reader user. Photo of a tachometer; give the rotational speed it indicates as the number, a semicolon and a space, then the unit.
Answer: 1800; rpm
